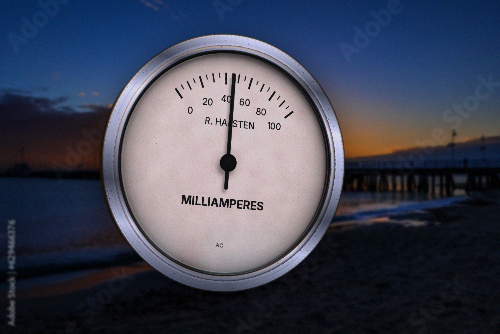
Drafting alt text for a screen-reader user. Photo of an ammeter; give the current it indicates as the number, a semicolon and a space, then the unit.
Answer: 45; mA
